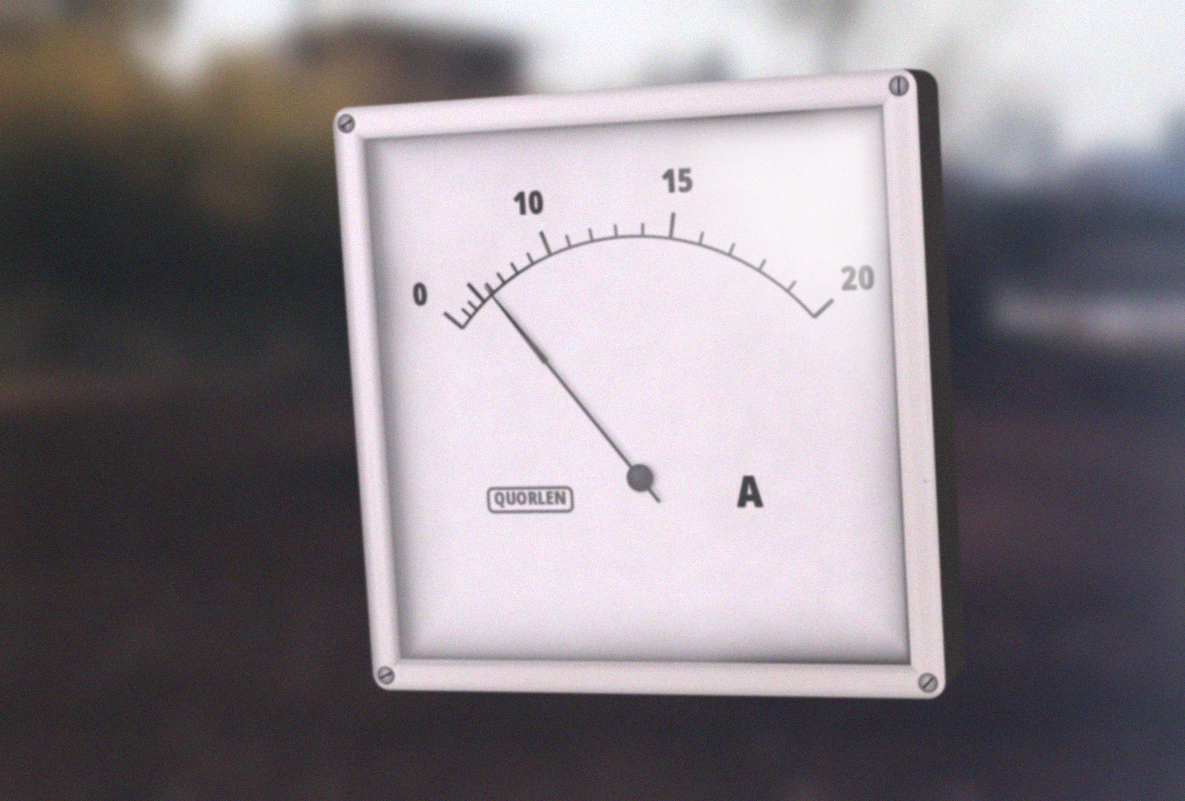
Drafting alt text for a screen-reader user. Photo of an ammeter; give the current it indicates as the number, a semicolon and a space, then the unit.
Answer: 6; A
